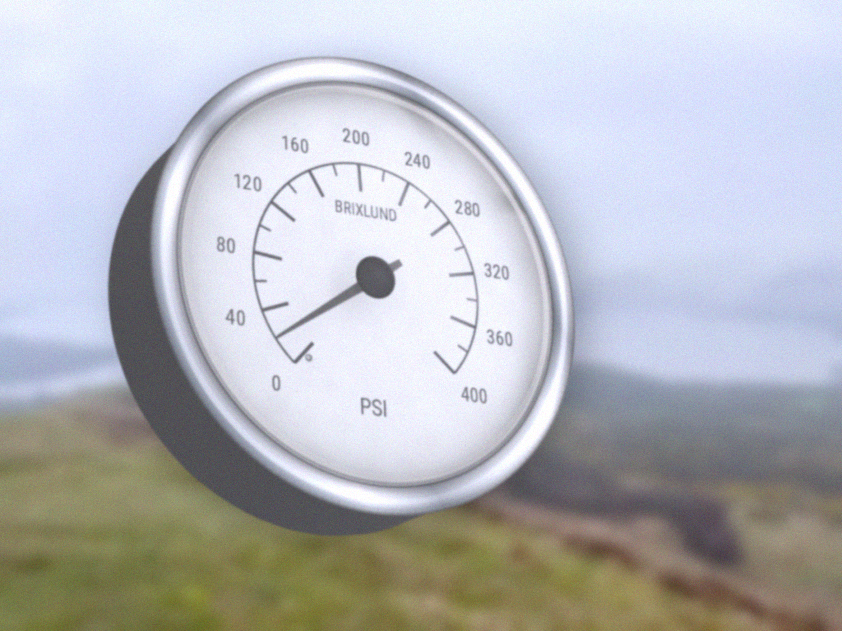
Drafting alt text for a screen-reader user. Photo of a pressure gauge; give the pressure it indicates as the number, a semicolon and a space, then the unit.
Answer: 20; psi
